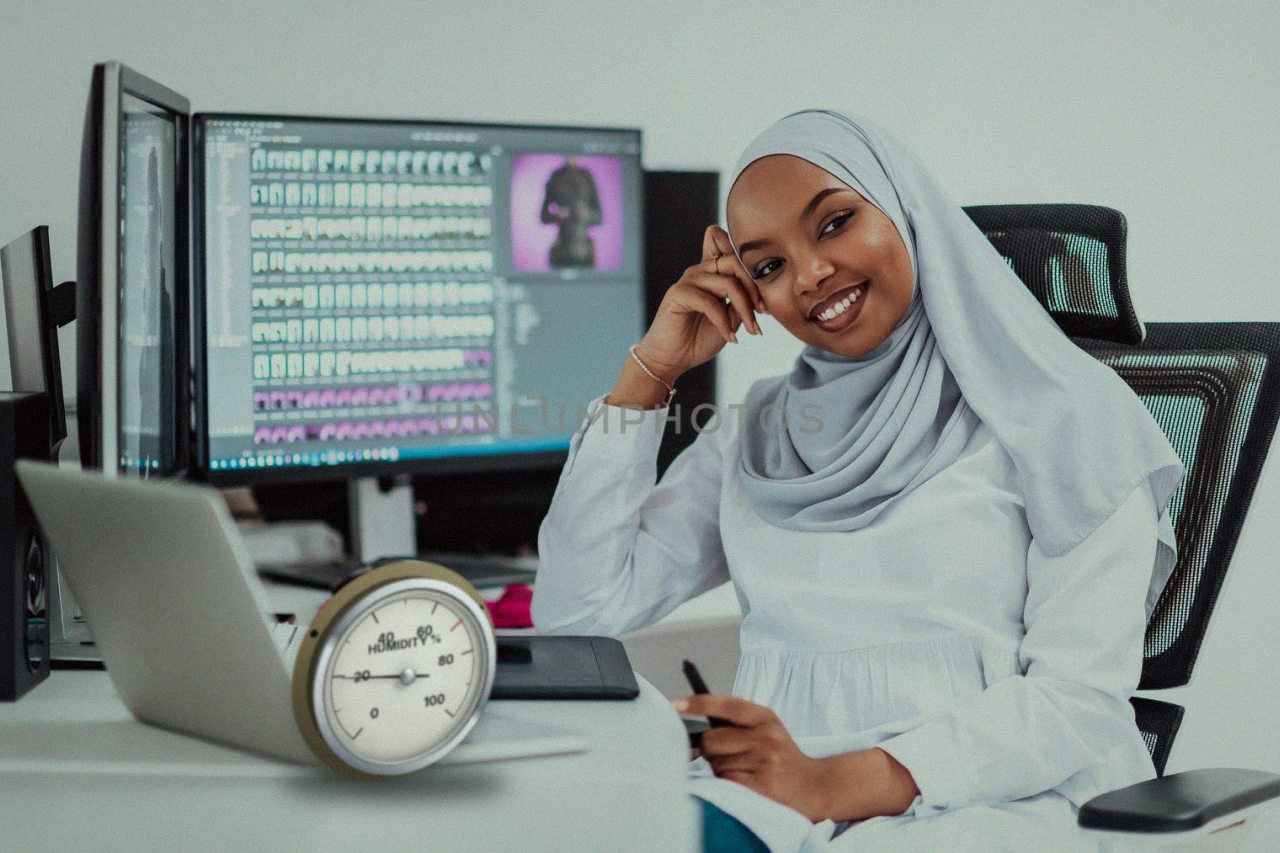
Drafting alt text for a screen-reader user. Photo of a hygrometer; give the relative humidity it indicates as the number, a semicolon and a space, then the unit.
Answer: 20; %
